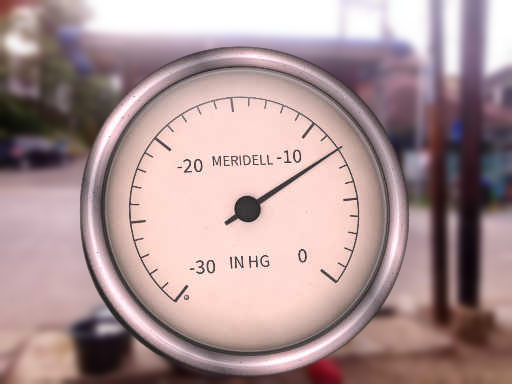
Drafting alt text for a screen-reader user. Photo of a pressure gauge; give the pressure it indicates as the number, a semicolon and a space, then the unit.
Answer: -8; inHg
